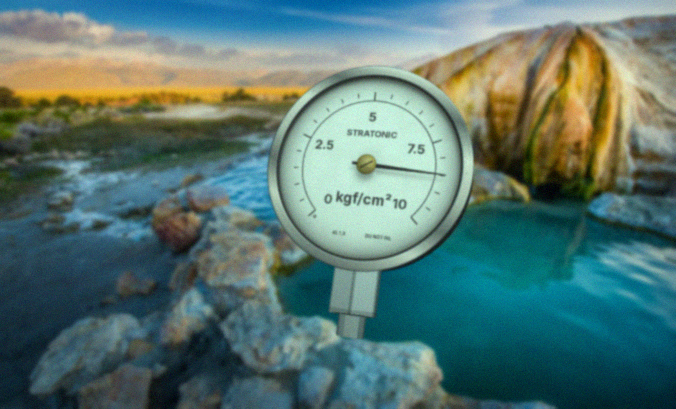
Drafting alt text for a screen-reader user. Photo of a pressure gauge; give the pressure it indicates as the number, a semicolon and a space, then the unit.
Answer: 8.5; kg/cm²
